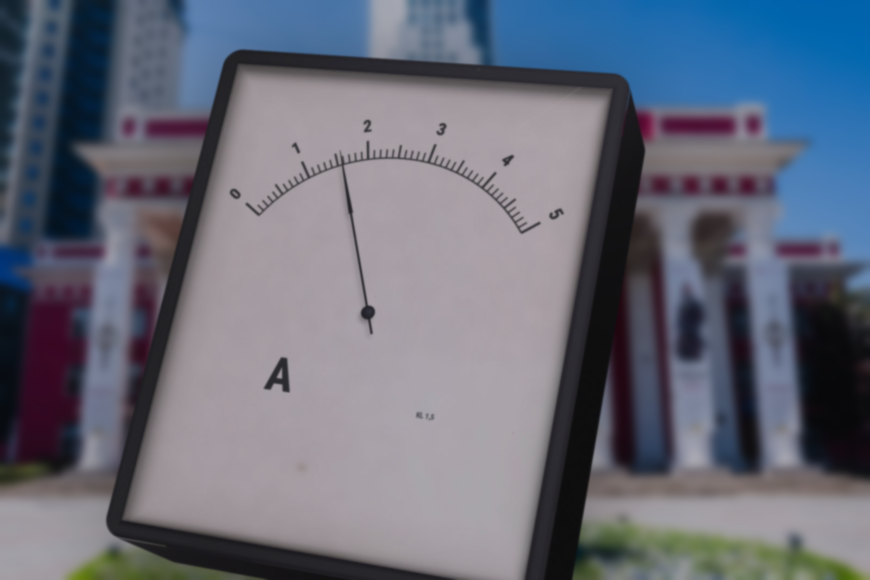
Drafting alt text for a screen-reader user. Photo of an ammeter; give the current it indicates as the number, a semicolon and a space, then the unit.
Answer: 1.6; A
